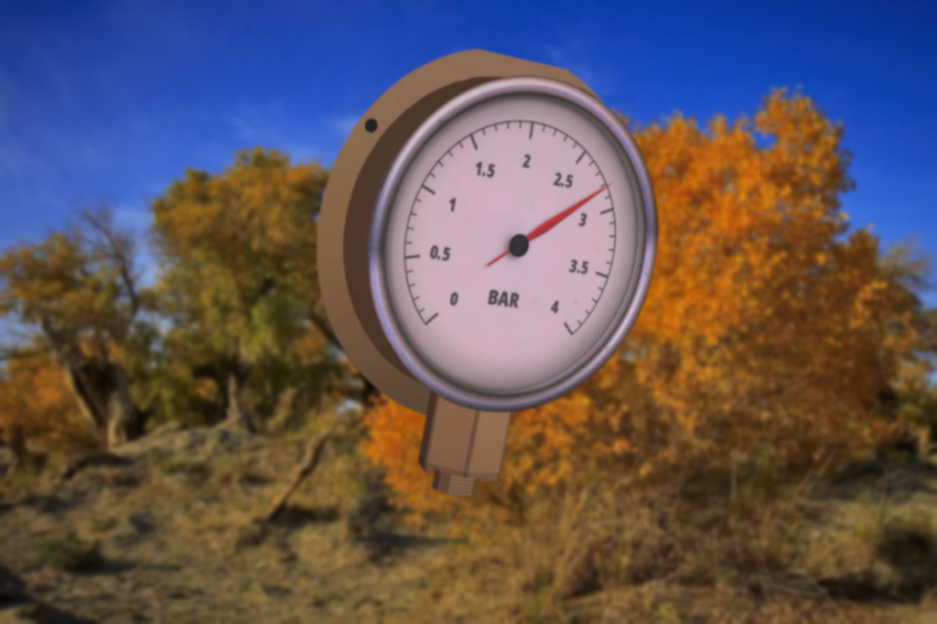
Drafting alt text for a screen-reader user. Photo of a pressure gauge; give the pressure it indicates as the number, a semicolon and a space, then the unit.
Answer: 2.8; bar
